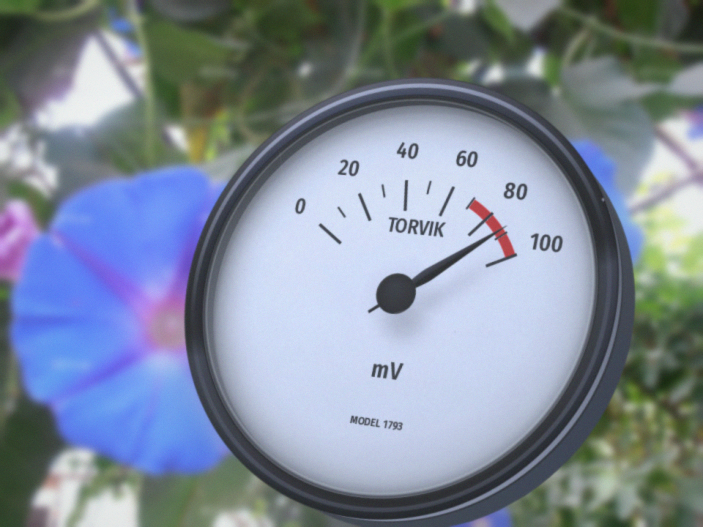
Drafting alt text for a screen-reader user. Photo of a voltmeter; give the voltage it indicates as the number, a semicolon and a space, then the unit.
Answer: 90; mV
